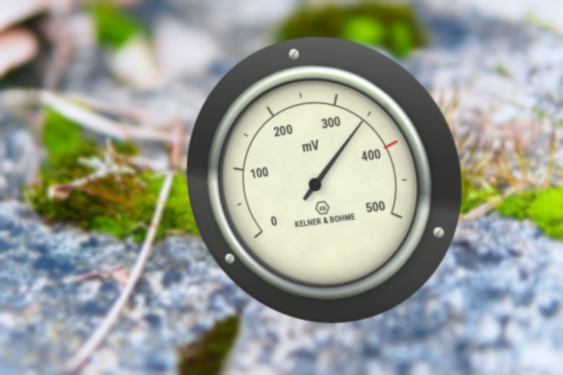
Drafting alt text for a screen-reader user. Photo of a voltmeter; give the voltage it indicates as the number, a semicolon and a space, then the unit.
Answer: 350; mV
